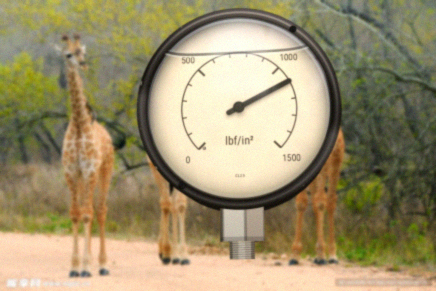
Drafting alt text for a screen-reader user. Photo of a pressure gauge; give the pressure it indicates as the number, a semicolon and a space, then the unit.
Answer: 1100; psi
